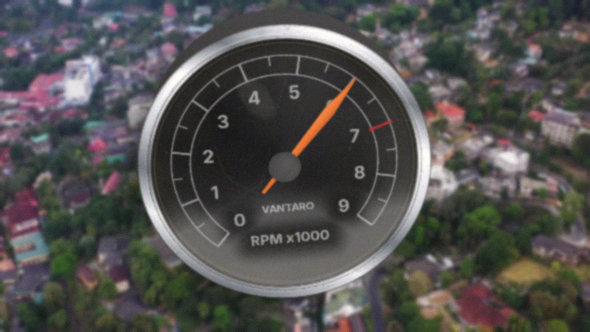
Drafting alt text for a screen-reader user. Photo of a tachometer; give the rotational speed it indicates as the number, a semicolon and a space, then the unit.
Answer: 6000; rpm
